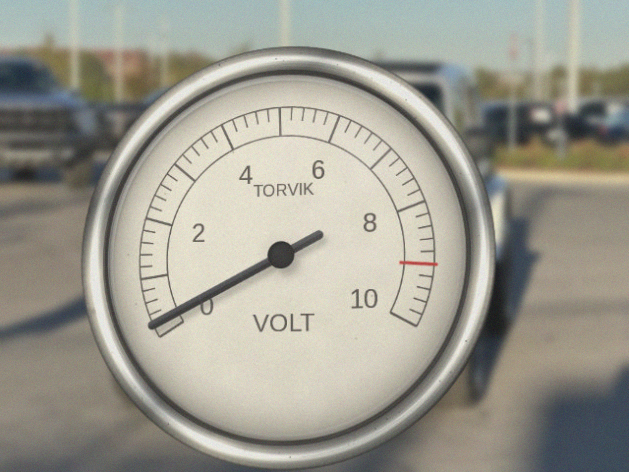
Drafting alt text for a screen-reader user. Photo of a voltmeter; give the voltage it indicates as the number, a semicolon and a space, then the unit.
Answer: 0.2; V
